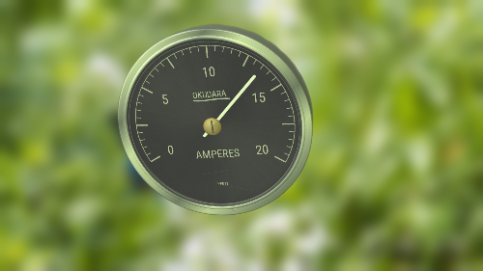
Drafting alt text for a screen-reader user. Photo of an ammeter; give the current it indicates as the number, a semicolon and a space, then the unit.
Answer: 13.5; A
